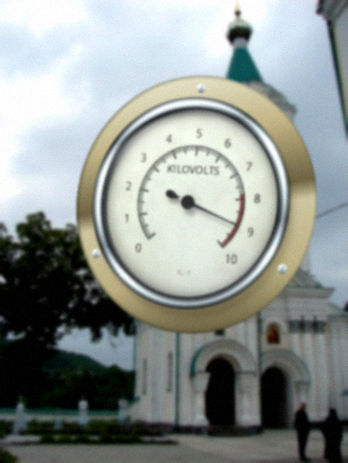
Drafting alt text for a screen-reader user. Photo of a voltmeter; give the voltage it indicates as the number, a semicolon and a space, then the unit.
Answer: 9; kV
